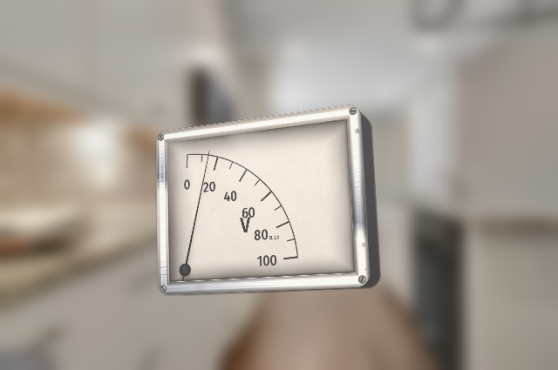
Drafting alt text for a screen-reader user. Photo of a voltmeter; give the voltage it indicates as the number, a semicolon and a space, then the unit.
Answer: 15; V
